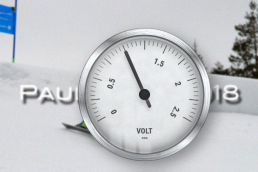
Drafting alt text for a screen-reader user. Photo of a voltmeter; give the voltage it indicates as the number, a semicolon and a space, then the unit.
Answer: 1; V
